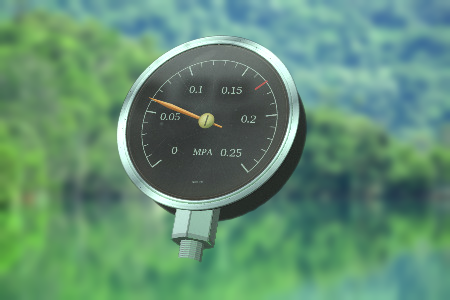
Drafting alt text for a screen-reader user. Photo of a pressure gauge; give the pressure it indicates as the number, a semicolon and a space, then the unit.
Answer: 0.06; MPa
